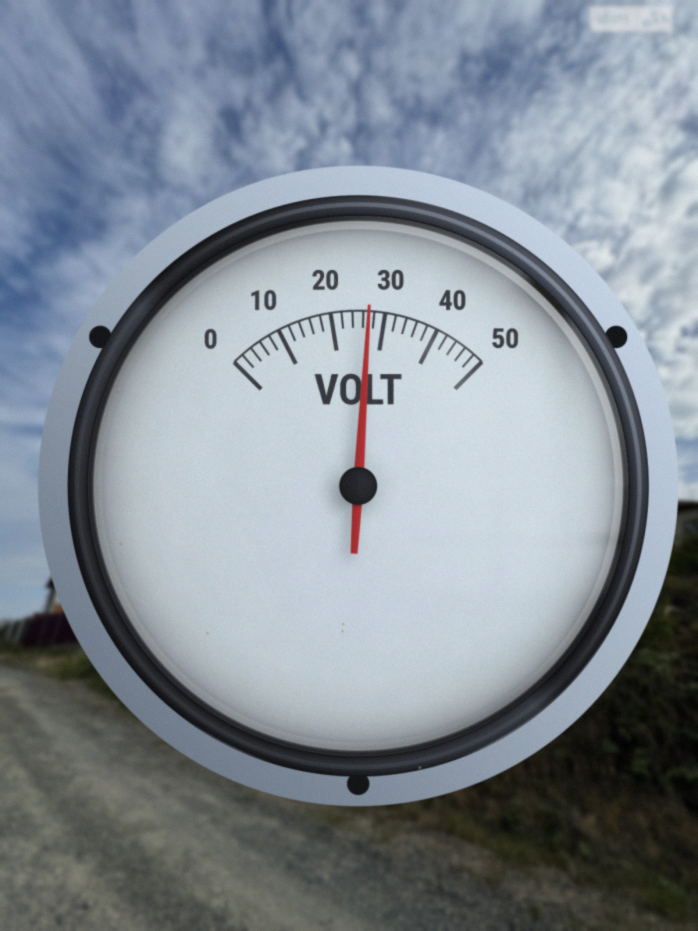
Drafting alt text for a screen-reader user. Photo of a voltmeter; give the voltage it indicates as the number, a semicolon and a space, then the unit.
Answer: 27; V
